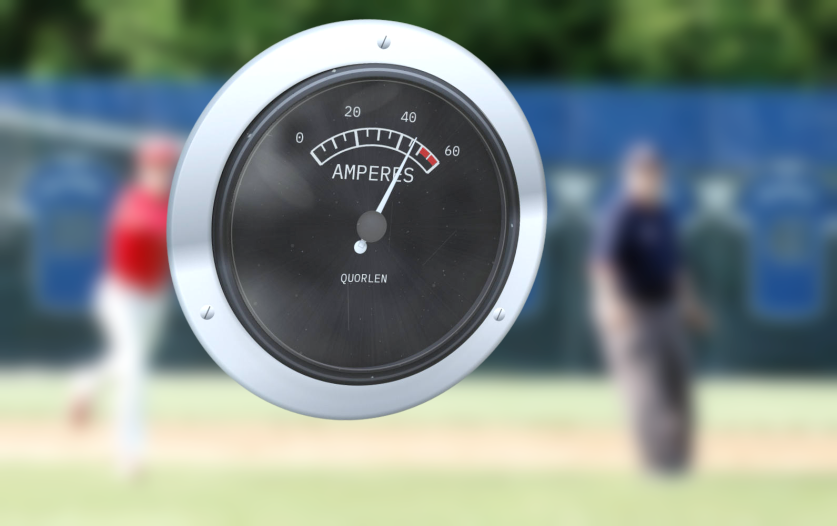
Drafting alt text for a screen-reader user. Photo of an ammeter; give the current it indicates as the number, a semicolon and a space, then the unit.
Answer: 45; A
